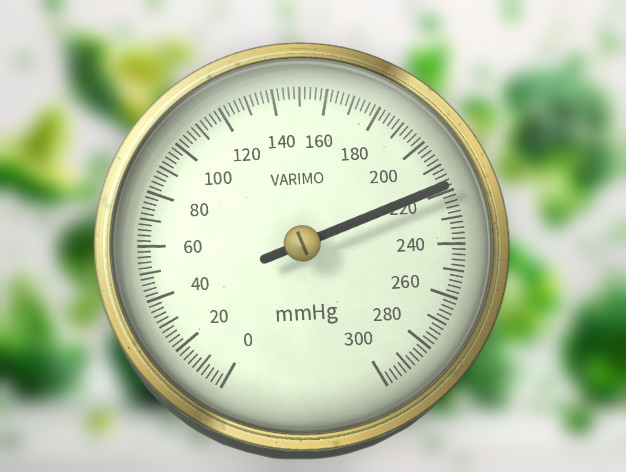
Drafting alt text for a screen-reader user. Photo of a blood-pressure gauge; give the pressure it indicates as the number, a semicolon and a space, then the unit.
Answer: 218; mmHg
